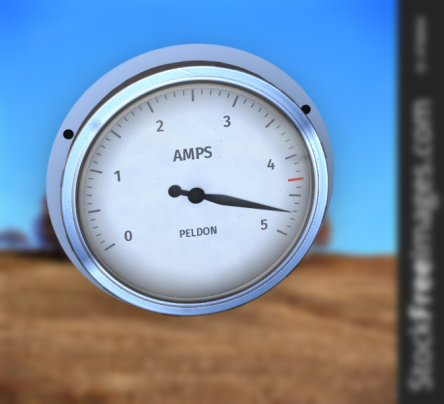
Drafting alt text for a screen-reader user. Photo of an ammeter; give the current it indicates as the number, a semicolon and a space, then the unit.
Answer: 4.7; A
